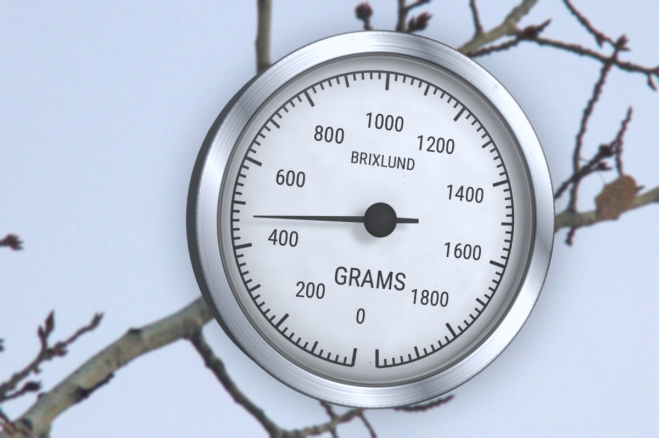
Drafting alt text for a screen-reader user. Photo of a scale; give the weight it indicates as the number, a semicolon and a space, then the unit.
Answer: 470; g
